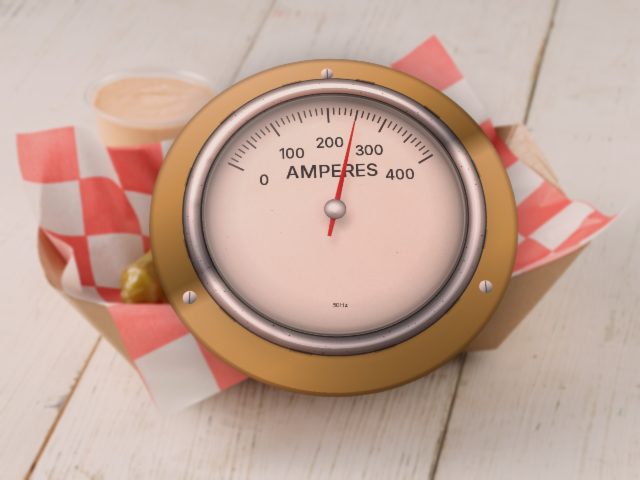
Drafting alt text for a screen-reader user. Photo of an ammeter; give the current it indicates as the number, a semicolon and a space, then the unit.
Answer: 250; A
